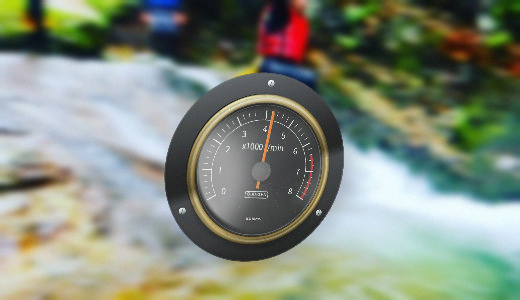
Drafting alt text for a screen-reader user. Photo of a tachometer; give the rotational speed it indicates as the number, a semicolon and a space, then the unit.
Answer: 4200; rpm
